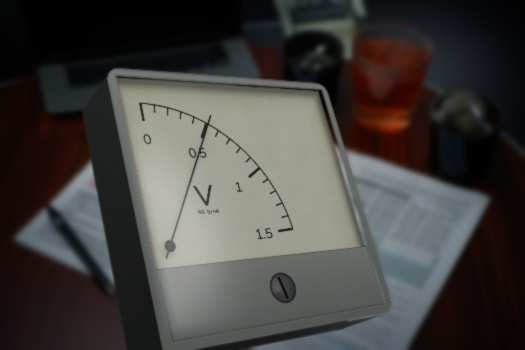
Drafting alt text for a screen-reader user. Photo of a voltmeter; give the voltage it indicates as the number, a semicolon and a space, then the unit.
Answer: 0.5; V
